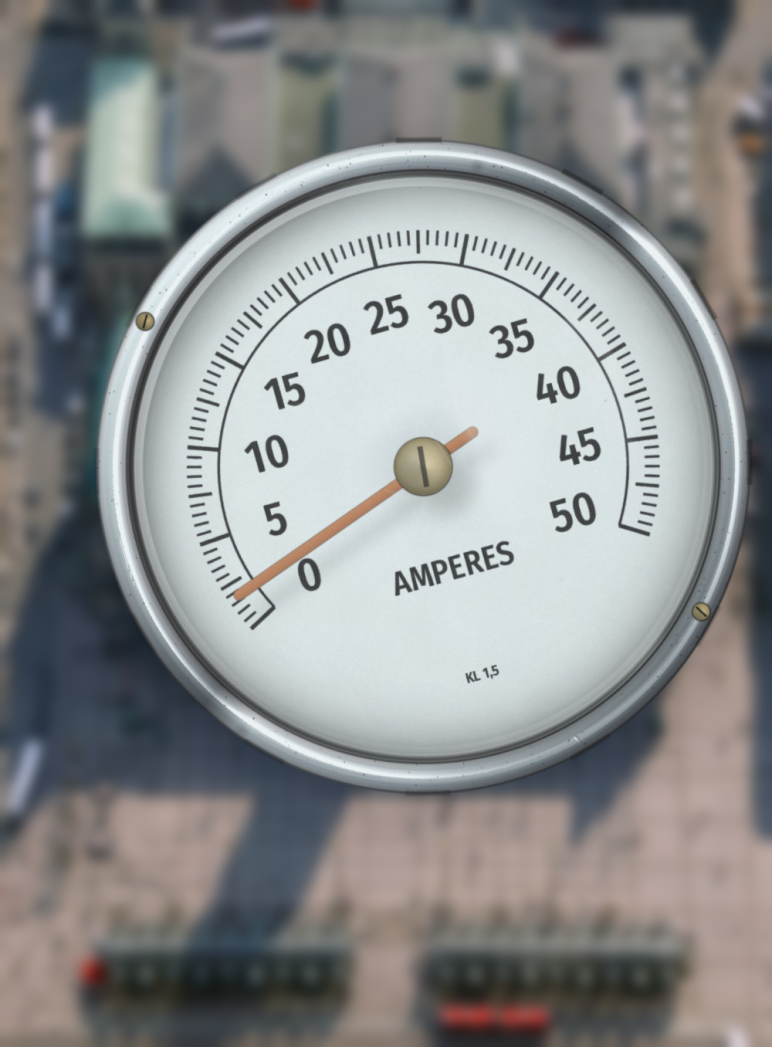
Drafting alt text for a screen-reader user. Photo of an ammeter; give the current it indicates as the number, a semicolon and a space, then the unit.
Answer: 1.75; A
